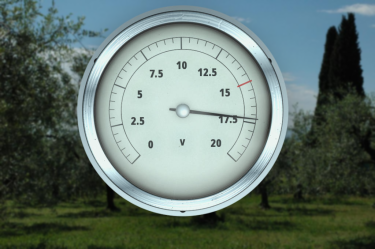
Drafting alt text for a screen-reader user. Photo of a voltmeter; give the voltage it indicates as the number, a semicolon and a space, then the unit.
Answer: 17.25; V
